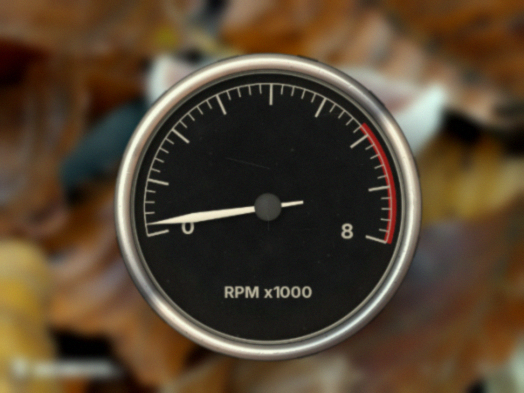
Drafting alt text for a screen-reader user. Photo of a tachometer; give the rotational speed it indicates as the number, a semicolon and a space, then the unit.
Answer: 200; rpm
